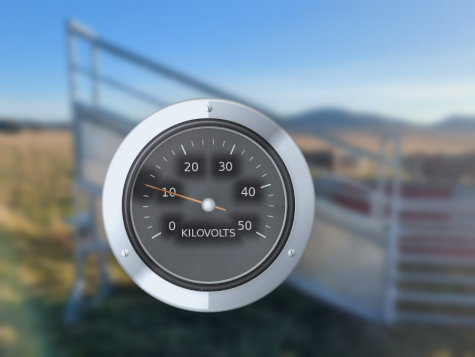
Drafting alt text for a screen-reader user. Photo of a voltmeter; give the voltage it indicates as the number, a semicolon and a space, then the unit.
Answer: 10; kV
